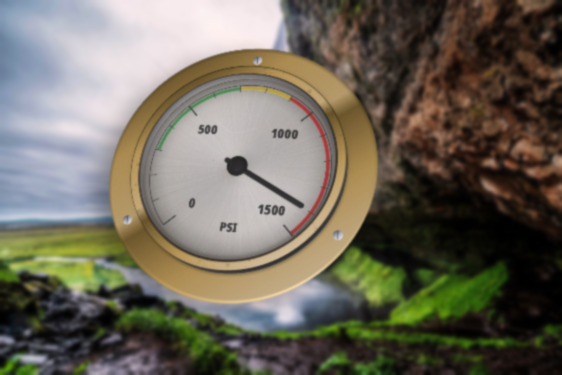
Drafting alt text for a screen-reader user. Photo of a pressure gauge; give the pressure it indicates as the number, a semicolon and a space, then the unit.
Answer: 1400; psi
